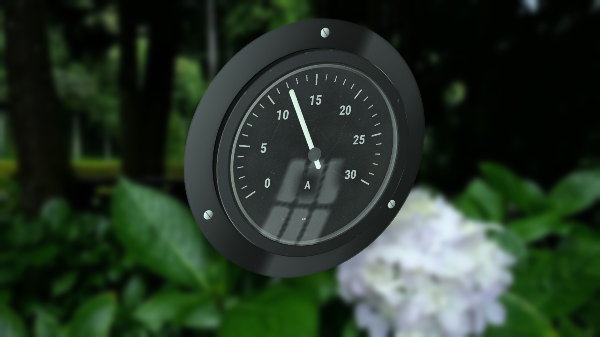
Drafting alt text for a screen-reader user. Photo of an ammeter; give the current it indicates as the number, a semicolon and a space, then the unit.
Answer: 12; A
